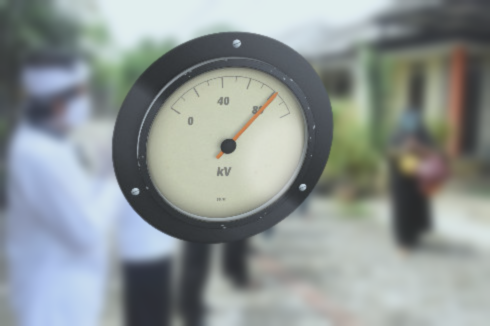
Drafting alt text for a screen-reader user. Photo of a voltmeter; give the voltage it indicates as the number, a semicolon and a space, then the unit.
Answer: 80; kV
